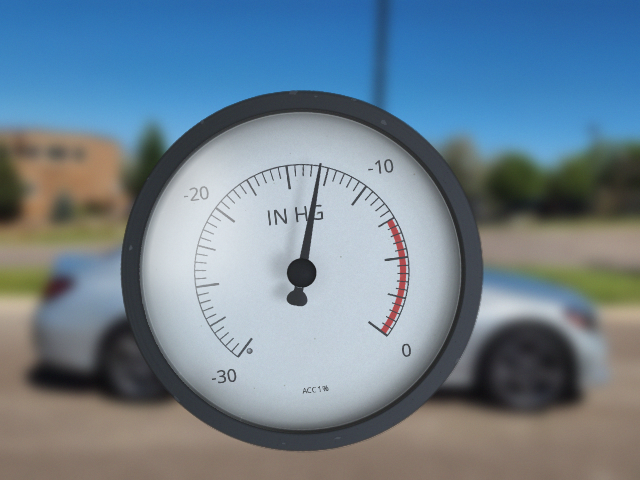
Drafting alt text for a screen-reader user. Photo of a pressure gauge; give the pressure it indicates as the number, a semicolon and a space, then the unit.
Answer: -13; inHg
